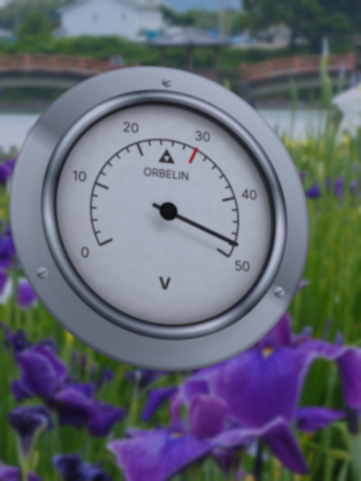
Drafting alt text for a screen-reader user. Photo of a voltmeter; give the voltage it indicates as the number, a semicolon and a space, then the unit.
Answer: 48; V
